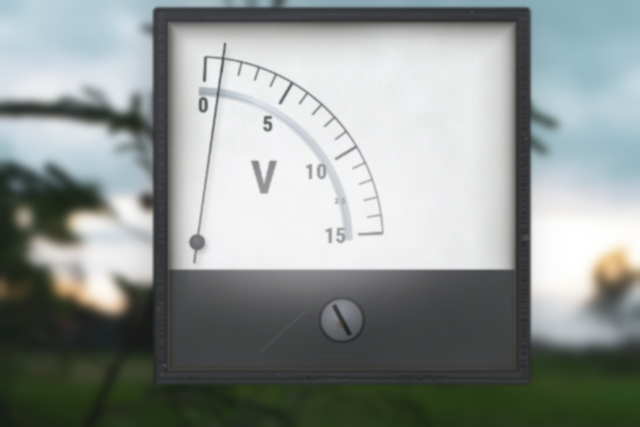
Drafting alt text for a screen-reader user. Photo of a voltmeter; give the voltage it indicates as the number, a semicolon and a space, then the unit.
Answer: 1; V
